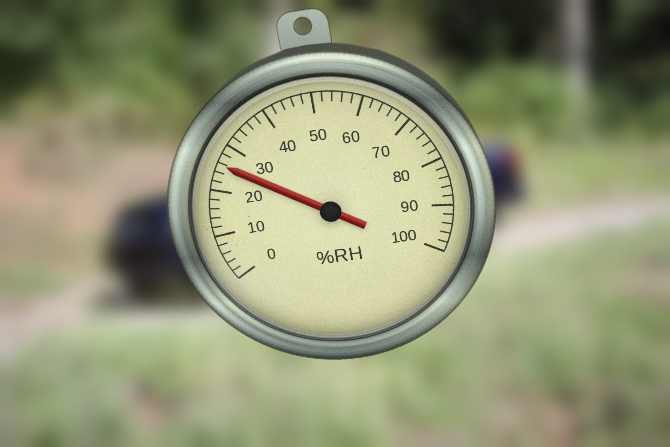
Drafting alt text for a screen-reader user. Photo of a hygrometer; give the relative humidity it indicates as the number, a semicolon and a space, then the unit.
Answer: 26; %
